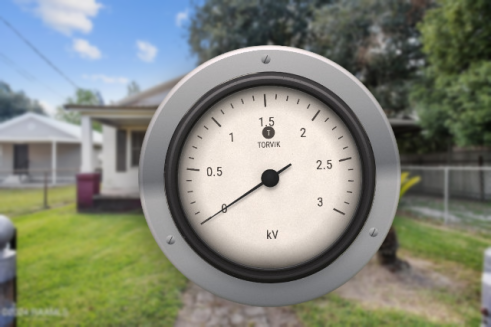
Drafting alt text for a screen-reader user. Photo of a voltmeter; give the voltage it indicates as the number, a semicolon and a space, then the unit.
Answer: 0; kV
